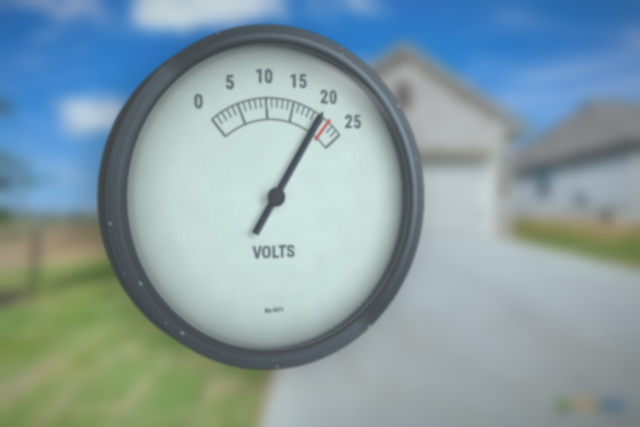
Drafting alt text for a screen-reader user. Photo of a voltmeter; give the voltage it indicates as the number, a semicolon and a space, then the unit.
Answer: 20; V
